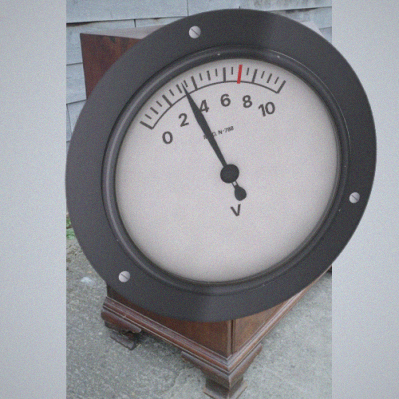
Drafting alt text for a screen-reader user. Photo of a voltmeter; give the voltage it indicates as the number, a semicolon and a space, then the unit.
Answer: 3.25; V
